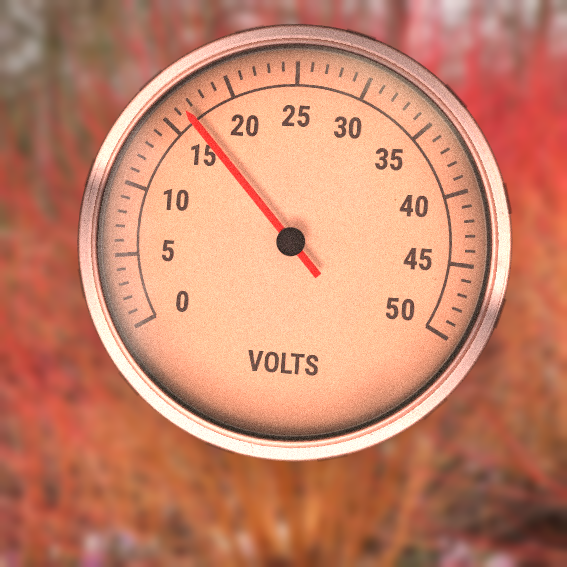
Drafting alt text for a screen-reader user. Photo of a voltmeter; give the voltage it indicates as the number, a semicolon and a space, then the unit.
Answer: 16.5; V
